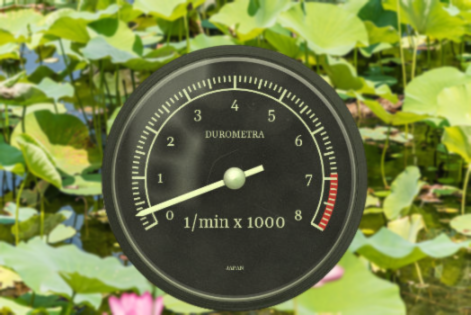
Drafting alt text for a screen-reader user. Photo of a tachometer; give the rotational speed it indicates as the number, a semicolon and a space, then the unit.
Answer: 300; rpm
